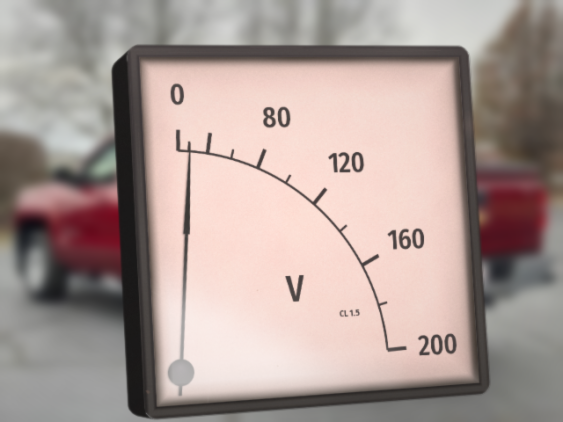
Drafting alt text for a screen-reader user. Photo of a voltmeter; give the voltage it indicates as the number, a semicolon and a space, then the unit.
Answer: 20; V
